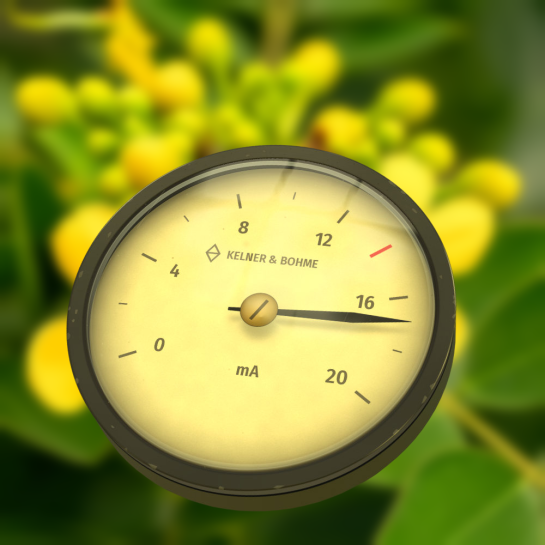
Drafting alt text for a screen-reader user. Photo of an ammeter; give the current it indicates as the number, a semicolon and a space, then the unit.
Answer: 17; mA
